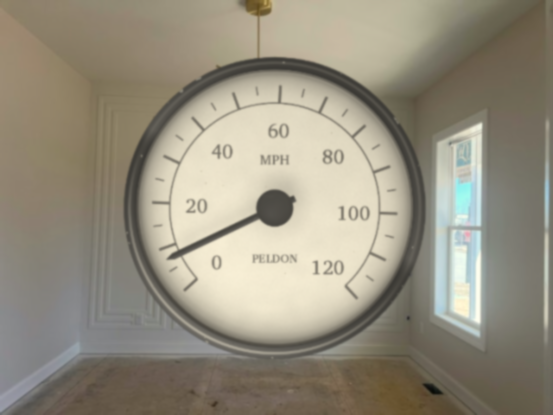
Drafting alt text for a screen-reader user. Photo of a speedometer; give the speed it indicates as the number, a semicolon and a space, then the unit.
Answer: 7.5; mph
